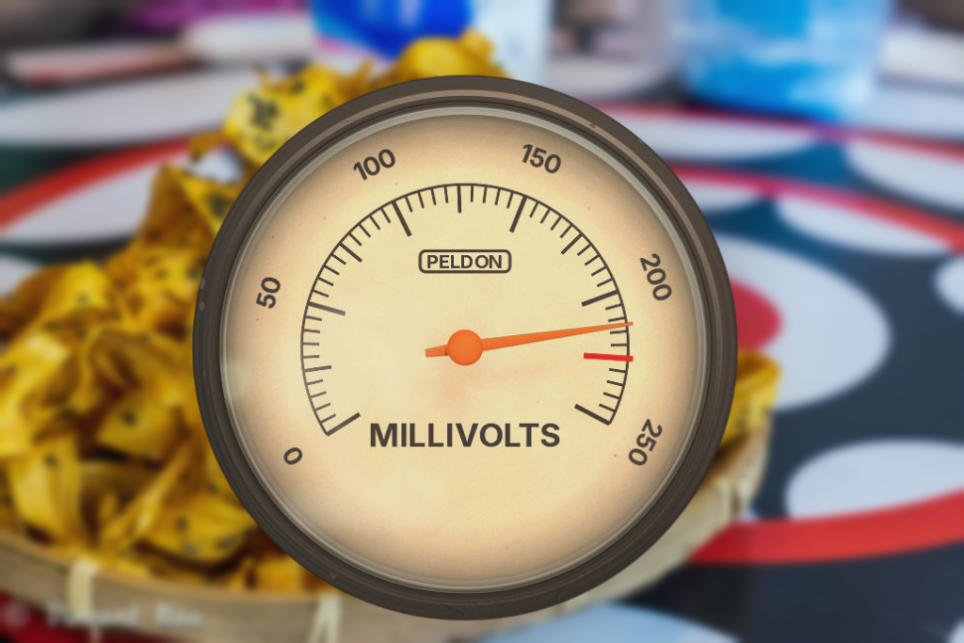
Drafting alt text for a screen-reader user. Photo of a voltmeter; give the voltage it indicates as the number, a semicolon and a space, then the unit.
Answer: 212.5; mV
